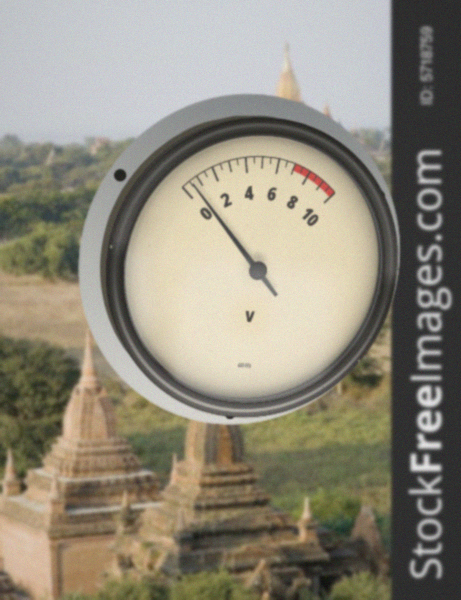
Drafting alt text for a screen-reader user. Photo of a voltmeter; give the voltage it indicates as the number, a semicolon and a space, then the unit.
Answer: 0.5; V
